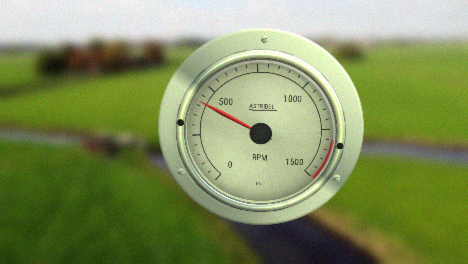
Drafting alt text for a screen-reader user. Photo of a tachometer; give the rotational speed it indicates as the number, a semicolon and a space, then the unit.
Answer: 425; rpm
